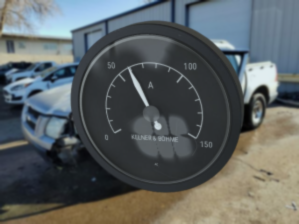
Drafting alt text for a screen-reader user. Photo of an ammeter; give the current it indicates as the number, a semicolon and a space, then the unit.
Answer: 60; A
